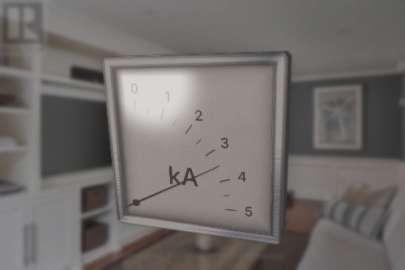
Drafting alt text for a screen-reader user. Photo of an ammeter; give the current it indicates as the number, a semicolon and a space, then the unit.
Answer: 3.5; kA
